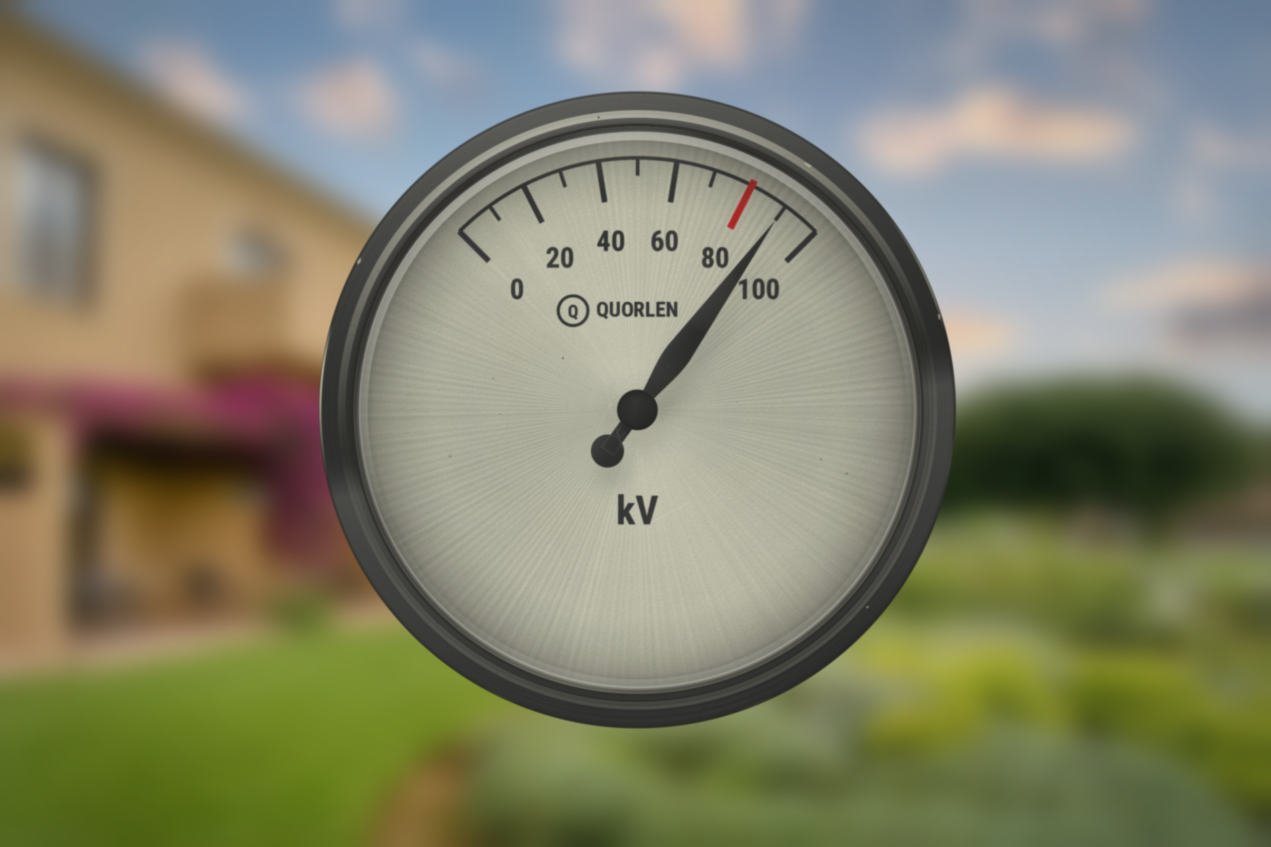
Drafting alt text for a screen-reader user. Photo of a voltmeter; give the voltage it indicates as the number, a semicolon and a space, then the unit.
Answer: 90; kV
